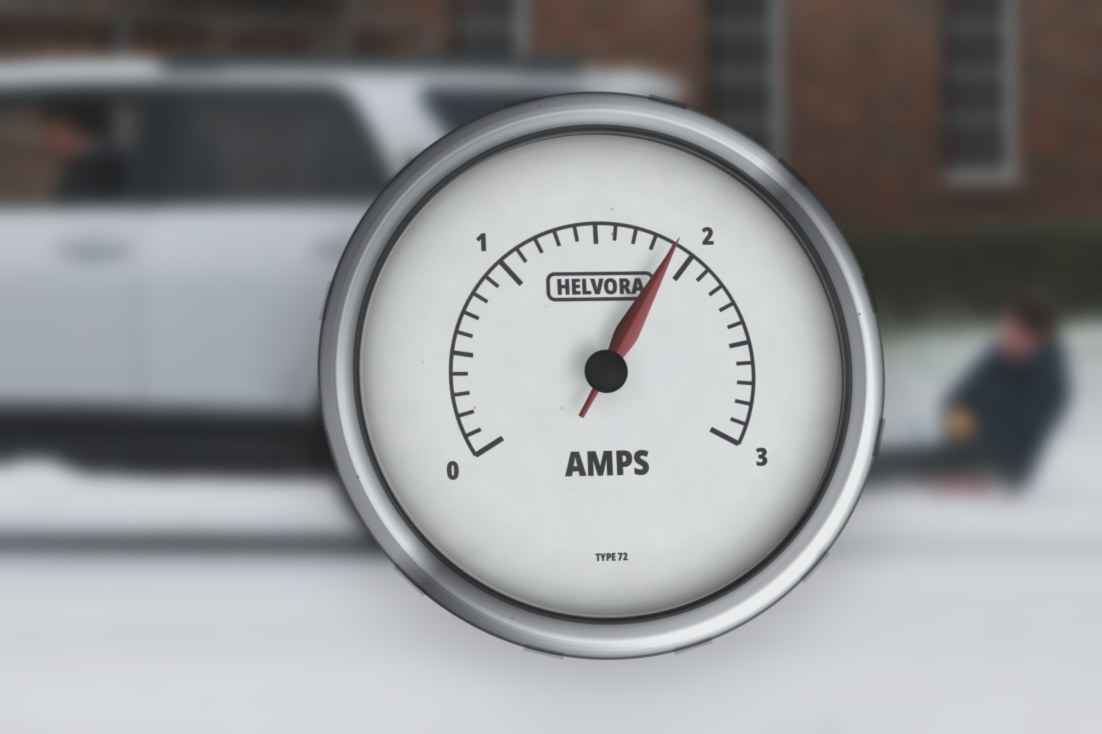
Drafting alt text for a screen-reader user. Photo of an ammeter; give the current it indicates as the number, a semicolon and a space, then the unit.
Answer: 1.9; A
